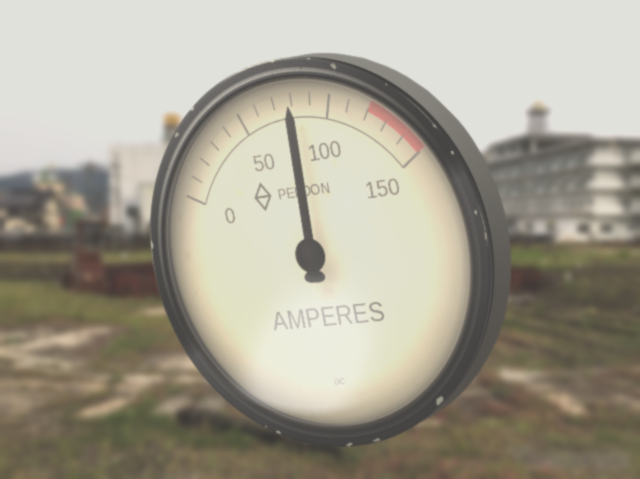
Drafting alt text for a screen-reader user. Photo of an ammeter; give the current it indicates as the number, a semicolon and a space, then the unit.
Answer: 80; A
